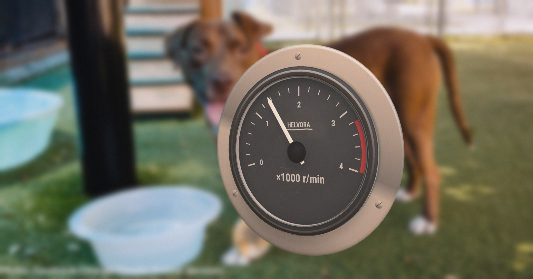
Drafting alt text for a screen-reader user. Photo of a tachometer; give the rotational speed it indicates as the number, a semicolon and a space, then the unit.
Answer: 1400; rpm
